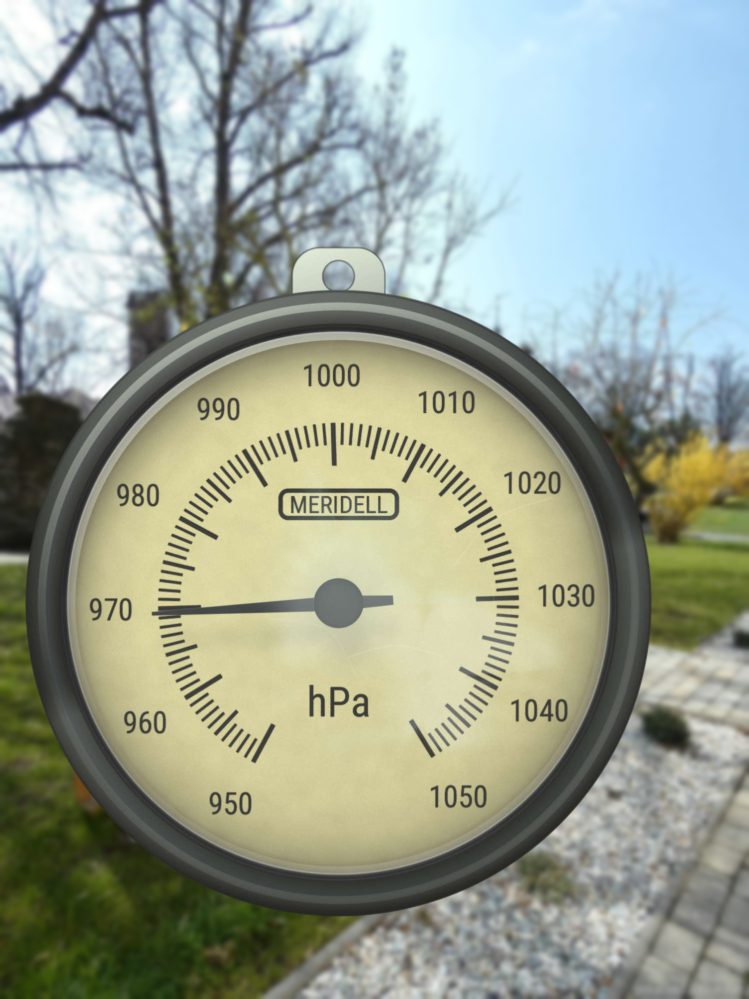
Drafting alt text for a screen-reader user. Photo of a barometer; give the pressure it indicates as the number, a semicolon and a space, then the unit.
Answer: 969.5; hPa
